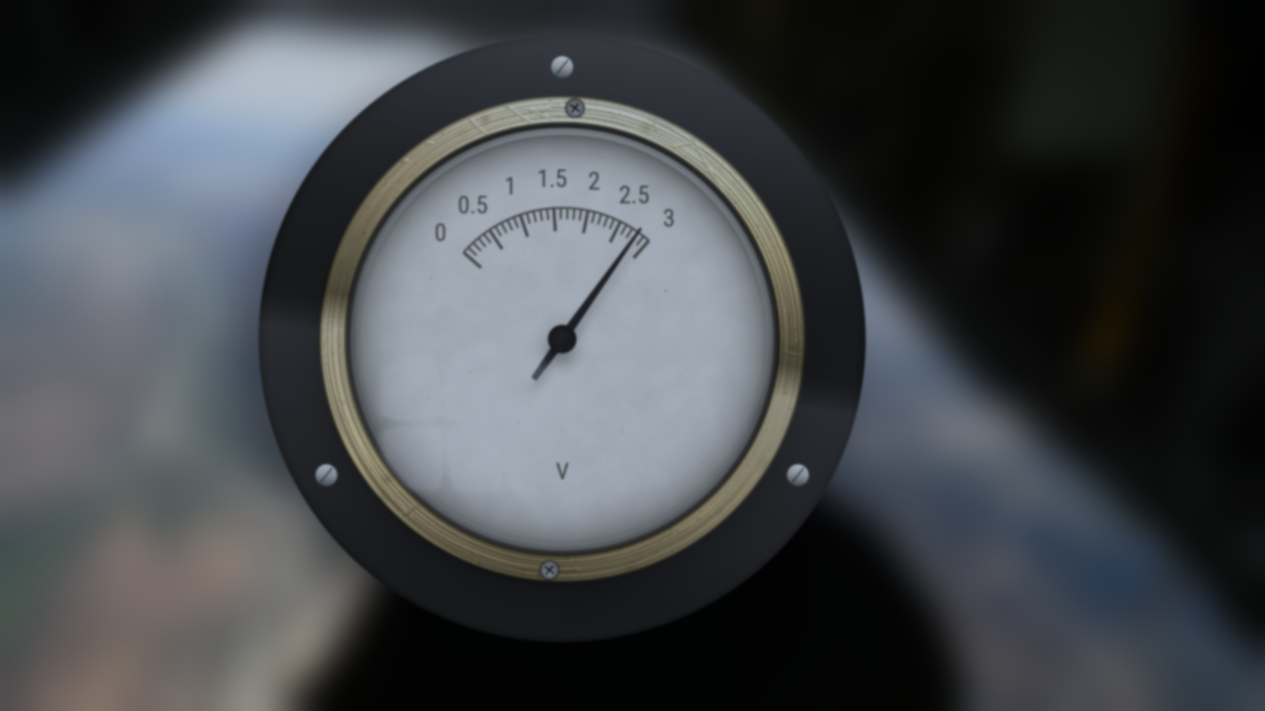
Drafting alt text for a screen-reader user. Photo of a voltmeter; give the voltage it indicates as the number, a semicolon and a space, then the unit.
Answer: 2.8; V
